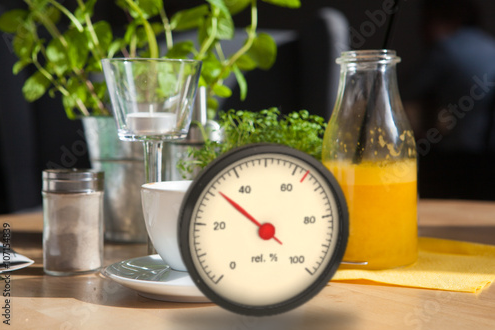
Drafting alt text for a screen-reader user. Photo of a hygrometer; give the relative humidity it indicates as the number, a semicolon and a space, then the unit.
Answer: 32; %
